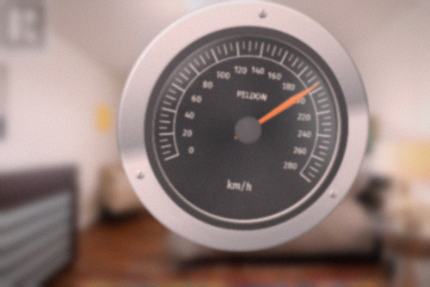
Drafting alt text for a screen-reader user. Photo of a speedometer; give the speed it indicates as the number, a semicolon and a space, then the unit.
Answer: 195; km/h
